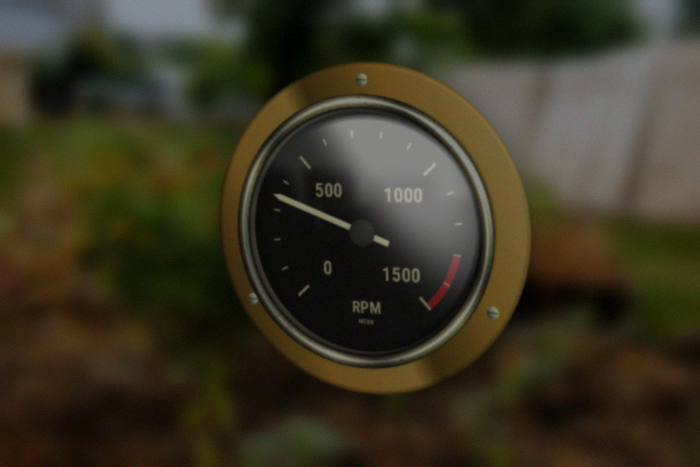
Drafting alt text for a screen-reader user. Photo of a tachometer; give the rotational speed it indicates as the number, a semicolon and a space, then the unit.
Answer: 350; rpm
